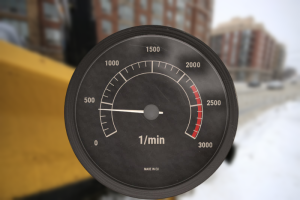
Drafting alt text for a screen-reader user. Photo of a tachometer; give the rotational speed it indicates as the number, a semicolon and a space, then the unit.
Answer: 400; rpm
